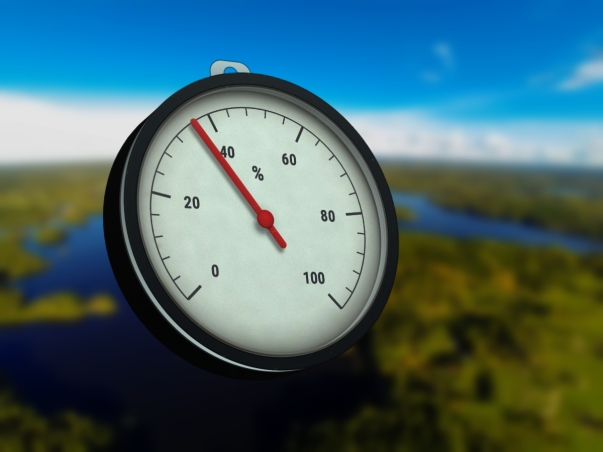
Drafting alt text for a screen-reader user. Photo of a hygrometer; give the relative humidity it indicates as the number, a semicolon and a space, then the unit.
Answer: 36; %
